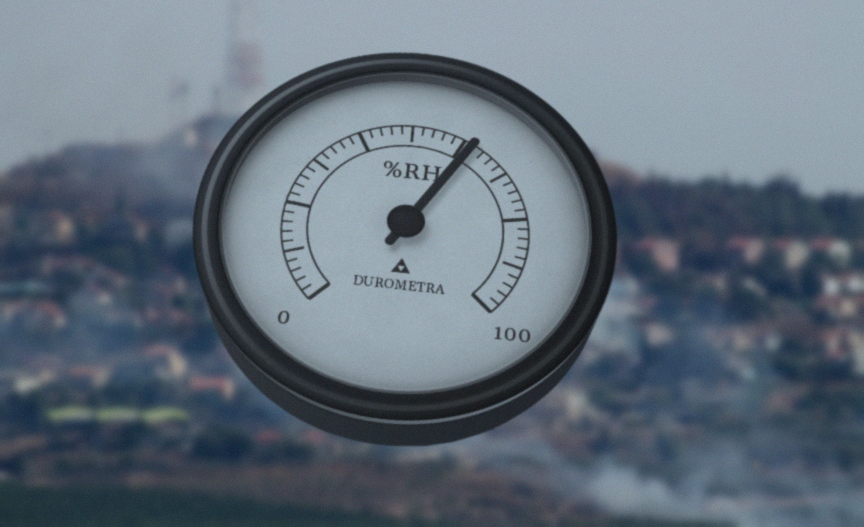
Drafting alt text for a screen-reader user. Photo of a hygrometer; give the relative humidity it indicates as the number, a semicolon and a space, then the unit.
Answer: 62; %
